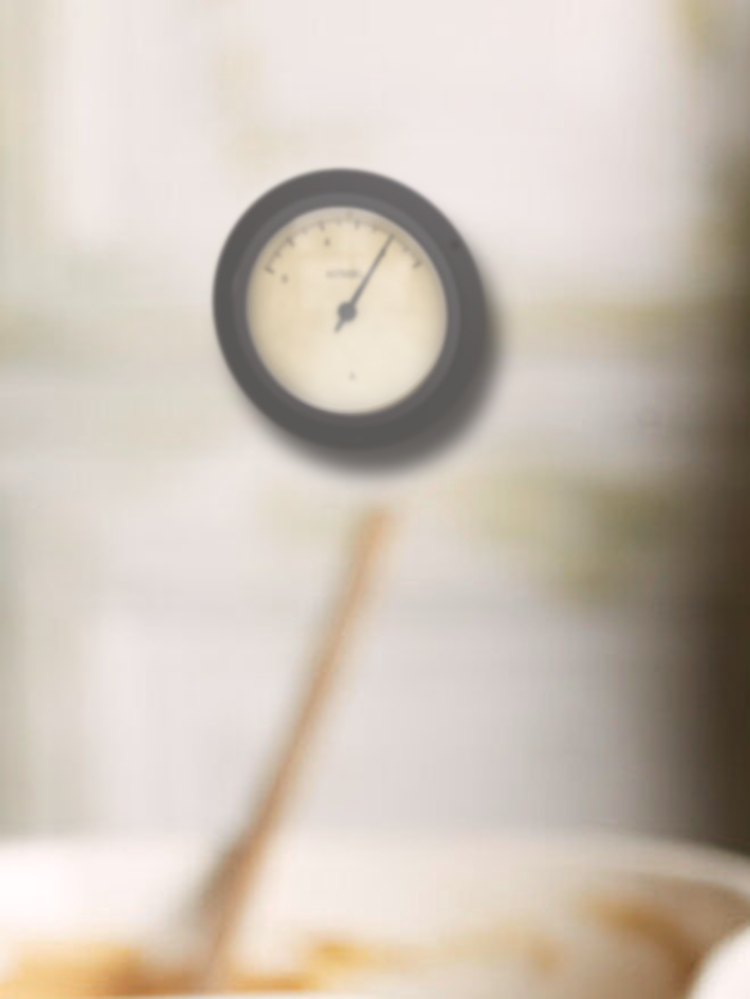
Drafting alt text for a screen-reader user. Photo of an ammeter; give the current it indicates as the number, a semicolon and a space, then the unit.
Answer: 8; A
